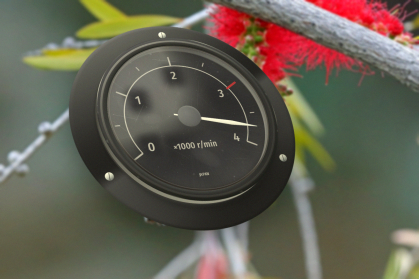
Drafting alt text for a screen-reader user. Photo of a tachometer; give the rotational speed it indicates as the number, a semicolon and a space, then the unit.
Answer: 3750; rpm
